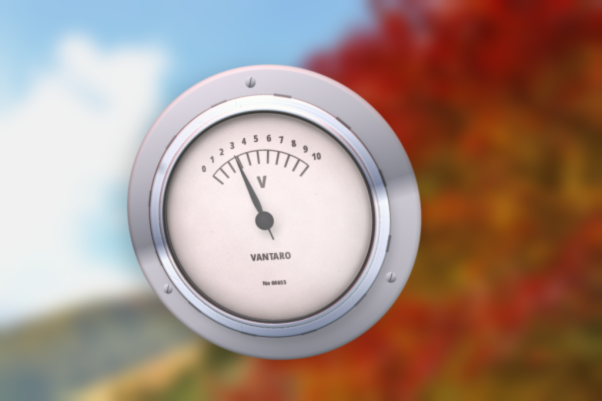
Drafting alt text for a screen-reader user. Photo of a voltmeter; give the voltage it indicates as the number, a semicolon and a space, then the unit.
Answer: 3; V
